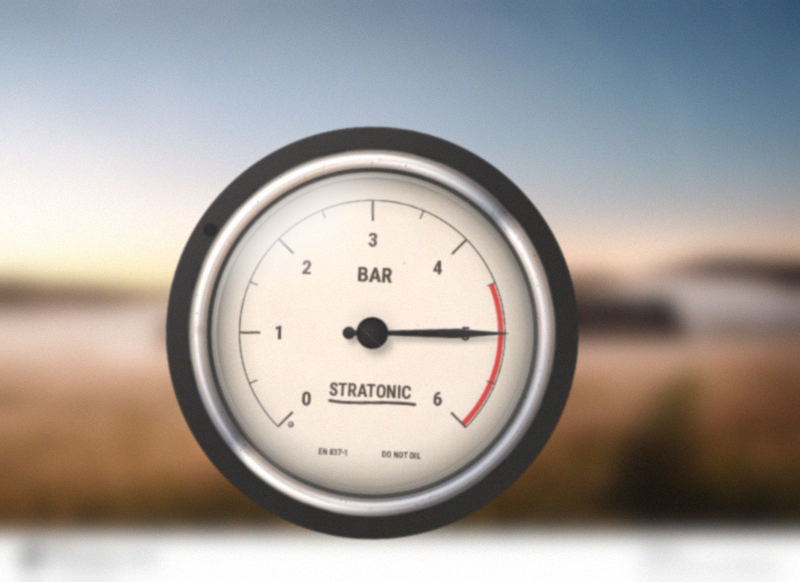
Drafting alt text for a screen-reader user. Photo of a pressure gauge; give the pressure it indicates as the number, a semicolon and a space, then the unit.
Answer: 5; bar
